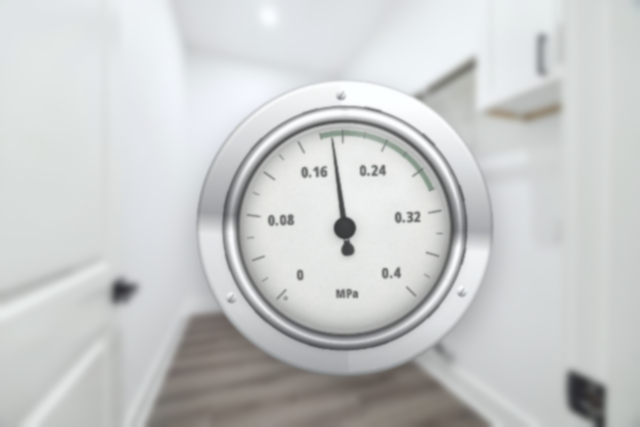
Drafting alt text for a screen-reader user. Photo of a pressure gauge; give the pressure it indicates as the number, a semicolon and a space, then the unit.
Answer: 0.19; MPa
